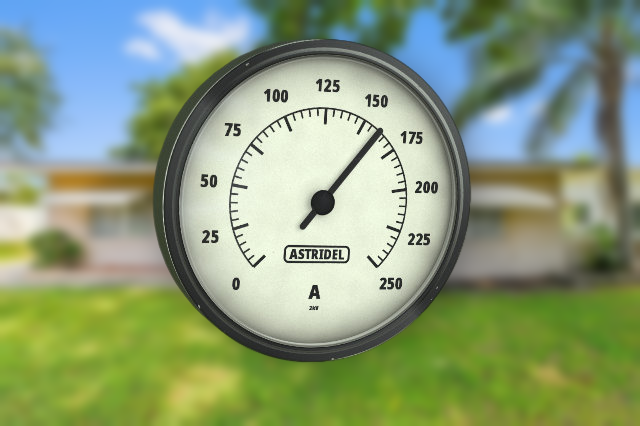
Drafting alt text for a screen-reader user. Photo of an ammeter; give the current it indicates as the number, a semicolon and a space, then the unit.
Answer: 160; A
